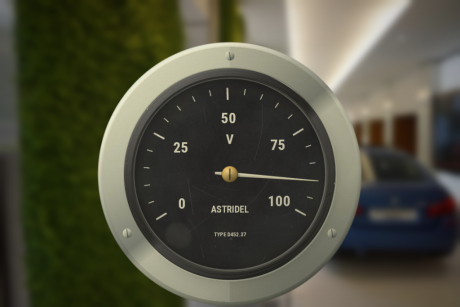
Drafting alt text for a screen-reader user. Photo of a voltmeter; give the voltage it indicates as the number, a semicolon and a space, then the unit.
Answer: 90; V
